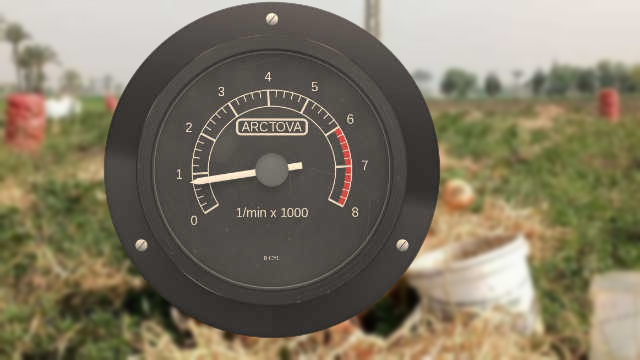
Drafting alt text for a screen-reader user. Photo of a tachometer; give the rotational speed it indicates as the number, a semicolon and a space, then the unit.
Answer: 800; rpm
